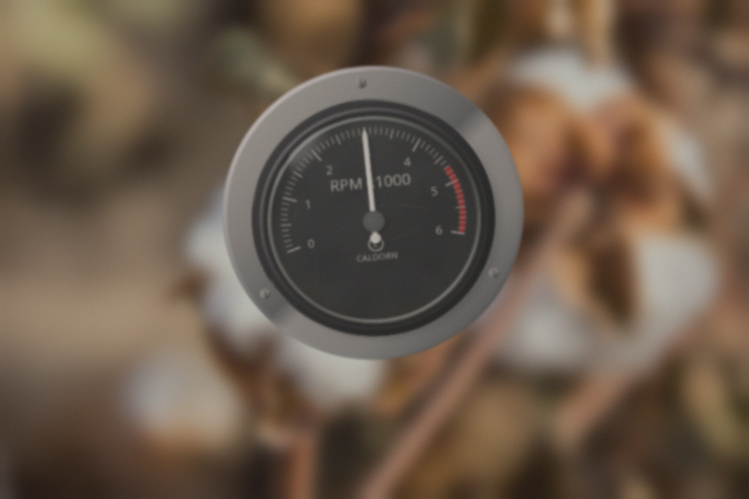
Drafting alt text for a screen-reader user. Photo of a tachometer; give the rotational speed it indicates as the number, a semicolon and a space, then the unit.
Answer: 3000; rpm
